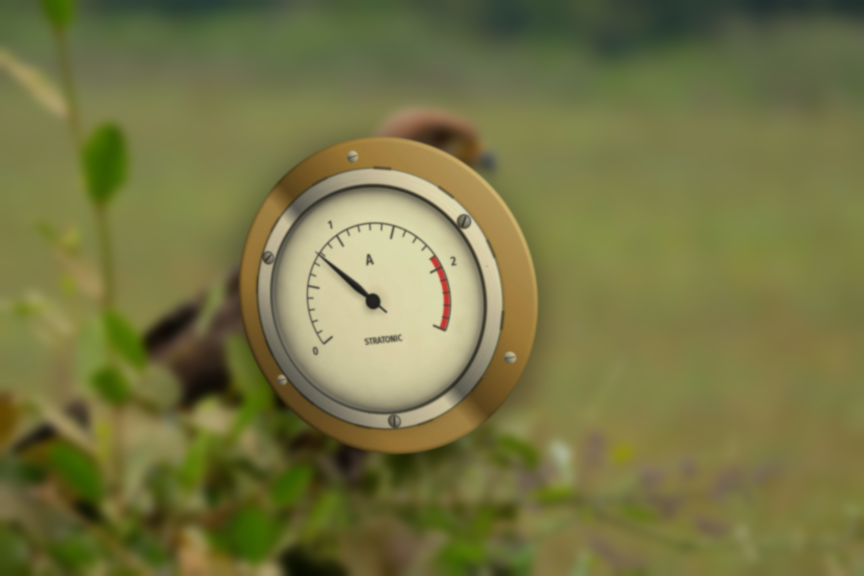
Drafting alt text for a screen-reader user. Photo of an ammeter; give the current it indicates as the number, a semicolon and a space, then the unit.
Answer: 0.8; A
